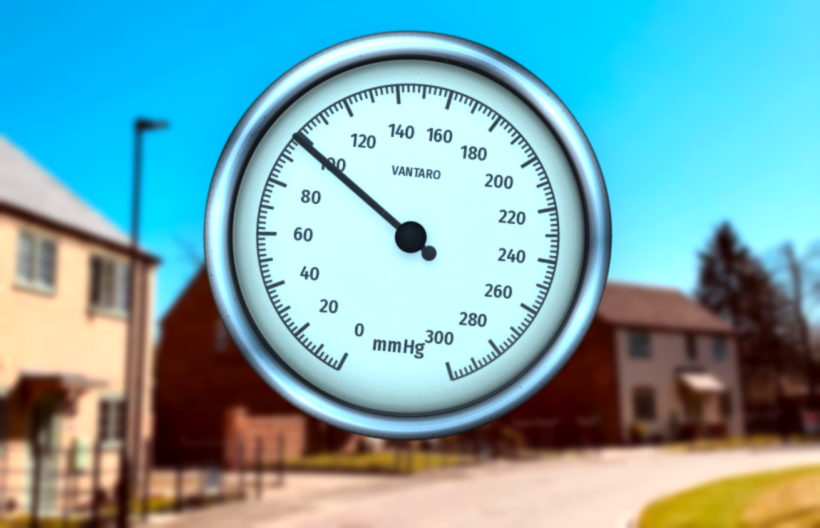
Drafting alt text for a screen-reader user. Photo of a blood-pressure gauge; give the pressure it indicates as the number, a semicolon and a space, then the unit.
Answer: 98; mmHg
